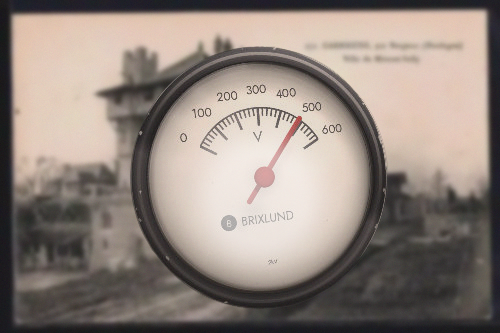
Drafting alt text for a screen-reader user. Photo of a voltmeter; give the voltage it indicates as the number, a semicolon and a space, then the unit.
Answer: 480; V
